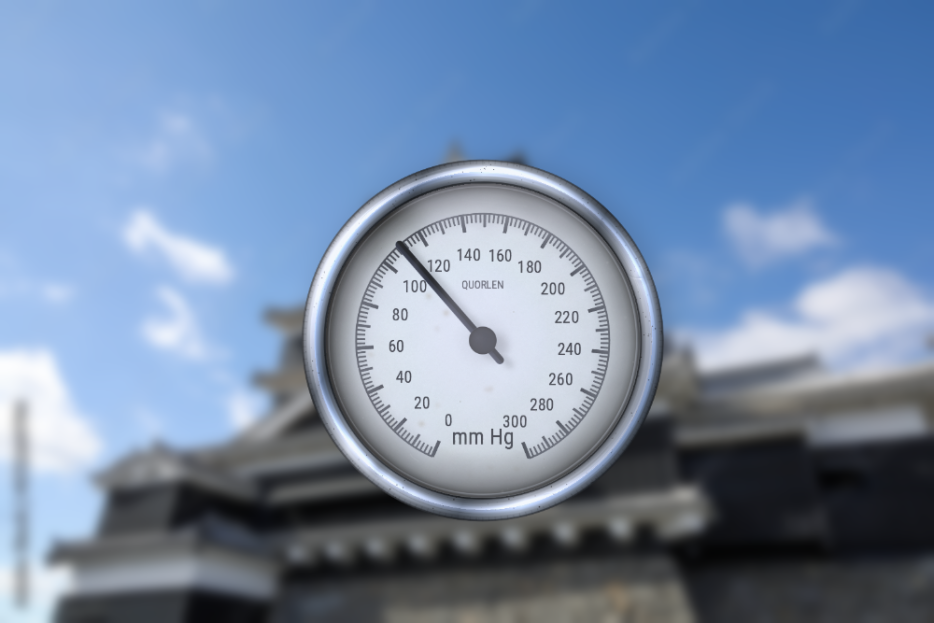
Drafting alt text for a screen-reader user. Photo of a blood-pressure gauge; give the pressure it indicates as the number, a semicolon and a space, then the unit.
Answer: 110; mmHg
